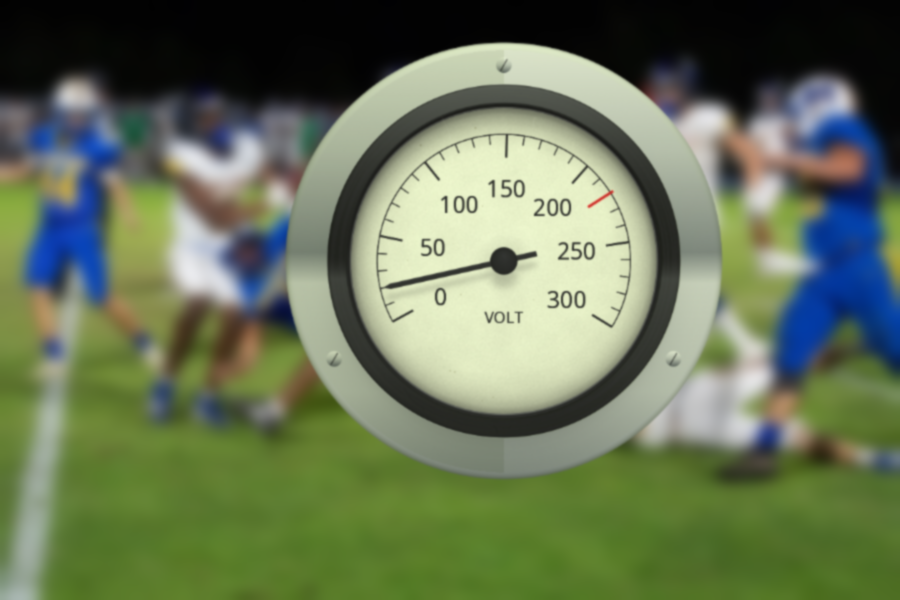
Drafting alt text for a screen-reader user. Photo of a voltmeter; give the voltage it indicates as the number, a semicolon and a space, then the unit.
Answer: 20; V
